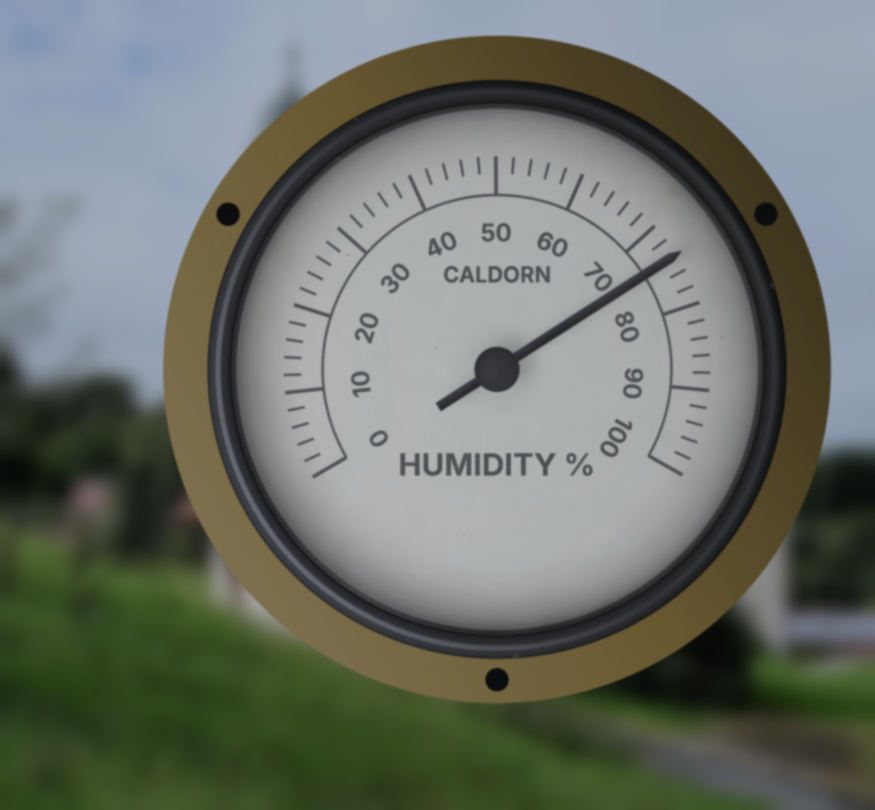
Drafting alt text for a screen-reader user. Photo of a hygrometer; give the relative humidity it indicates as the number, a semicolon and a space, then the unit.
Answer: 74; %
